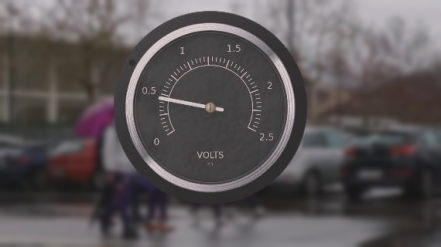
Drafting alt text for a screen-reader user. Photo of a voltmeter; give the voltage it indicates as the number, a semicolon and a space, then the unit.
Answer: 0.45; V
